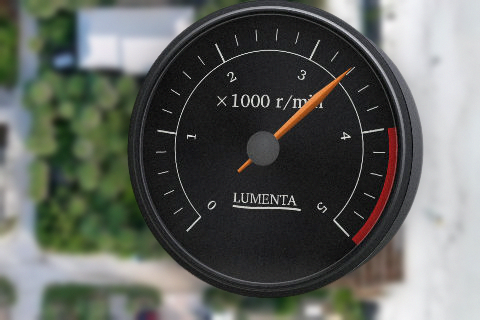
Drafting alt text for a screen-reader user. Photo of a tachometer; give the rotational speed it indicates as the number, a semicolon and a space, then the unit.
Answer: 3400; rpm
